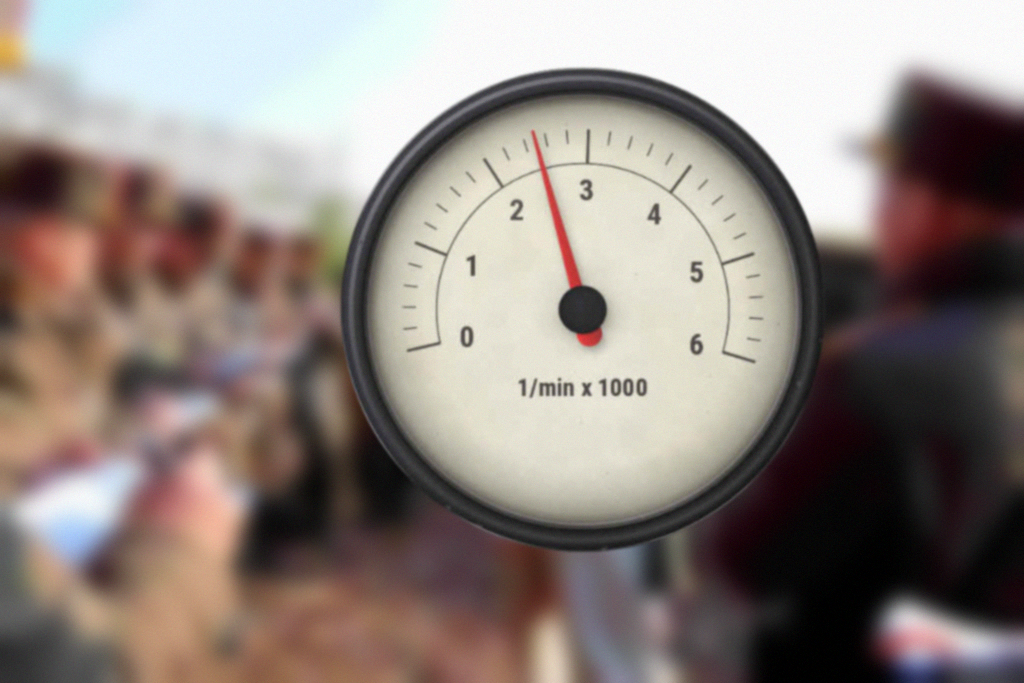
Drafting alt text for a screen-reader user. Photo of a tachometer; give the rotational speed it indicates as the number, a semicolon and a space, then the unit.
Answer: 2500; rpm
